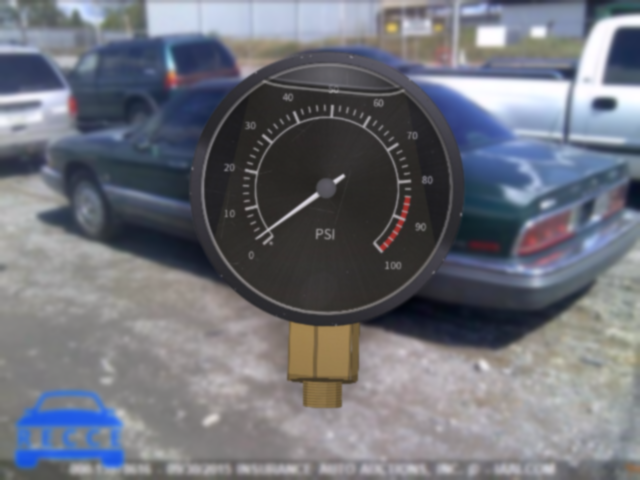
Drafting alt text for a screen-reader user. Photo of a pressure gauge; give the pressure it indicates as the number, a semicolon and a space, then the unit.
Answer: 2; psi
